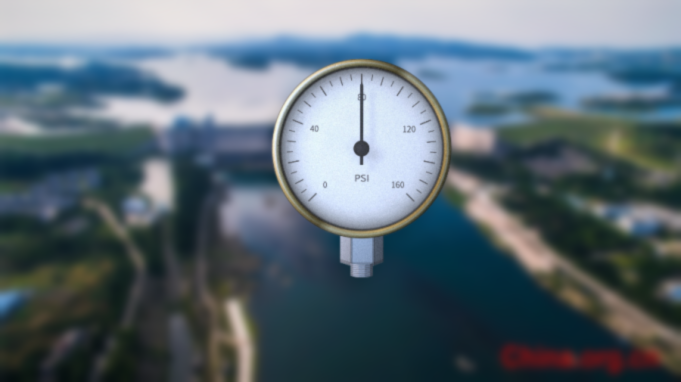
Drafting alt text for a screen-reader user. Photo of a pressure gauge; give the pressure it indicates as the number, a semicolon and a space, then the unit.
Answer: 80; psi
